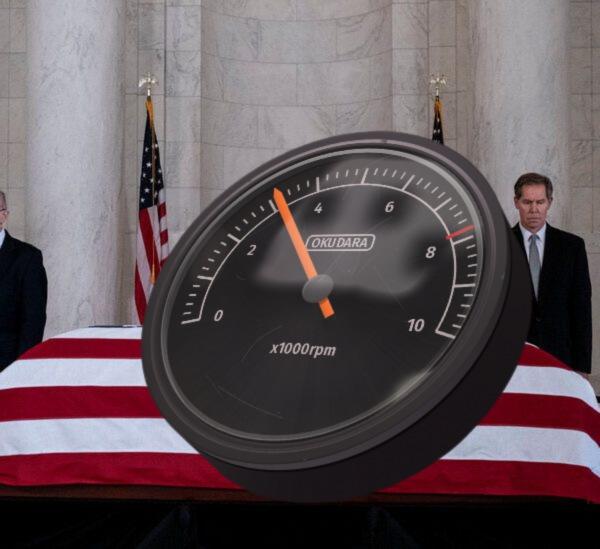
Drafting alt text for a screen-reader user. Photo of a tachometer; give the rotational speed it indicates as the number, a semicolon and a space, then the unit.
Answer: 3200; rpm
